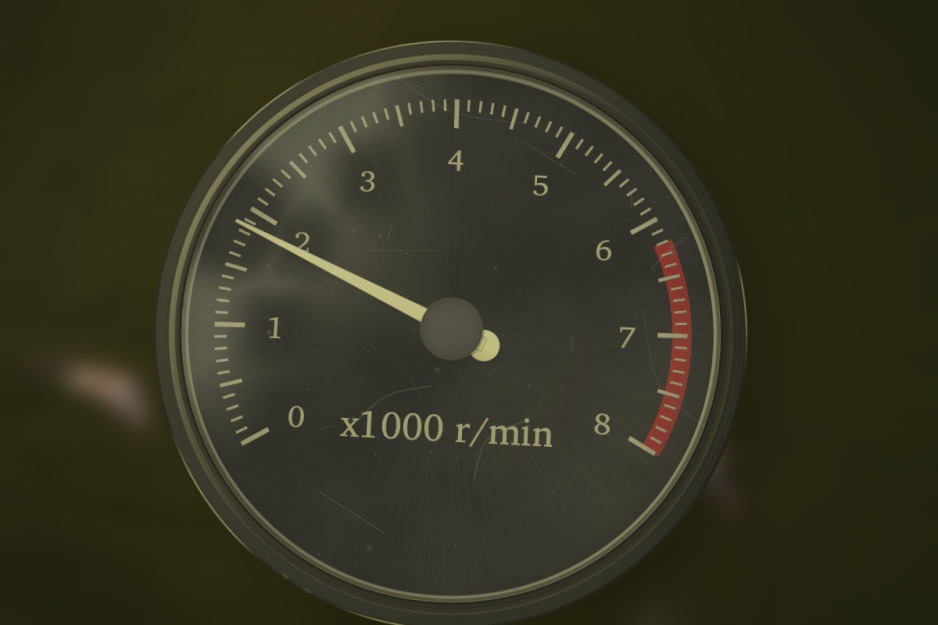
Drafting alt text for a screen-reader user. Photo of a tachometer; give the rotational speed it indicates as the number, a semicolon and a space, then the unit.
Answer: 1850; rpm
